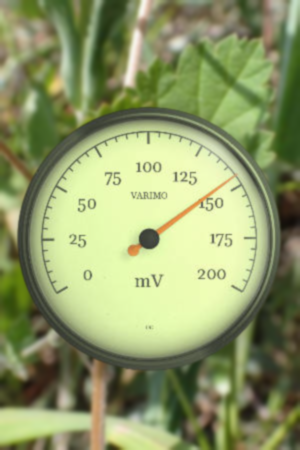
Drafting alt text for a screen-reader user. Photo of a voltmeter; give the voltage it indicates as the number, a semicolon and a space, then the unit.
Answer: 145; mV
